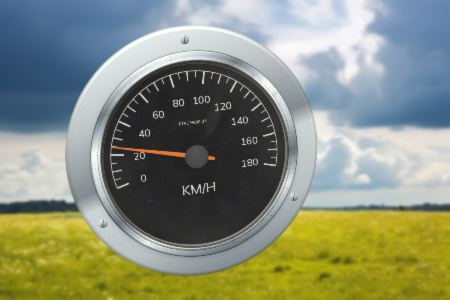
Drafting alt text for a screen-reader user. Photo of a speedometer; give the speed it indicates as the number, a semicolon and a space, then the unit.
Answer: 25; km/h
